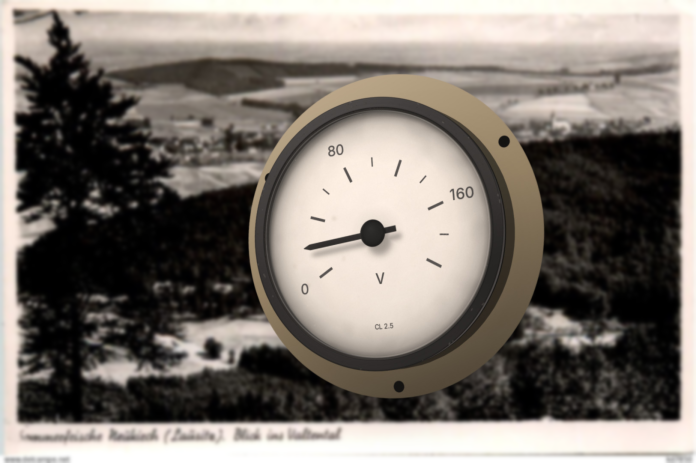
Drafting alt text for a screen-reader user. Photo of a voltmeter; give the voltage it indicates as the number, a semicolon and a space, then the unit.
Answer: 20; V
